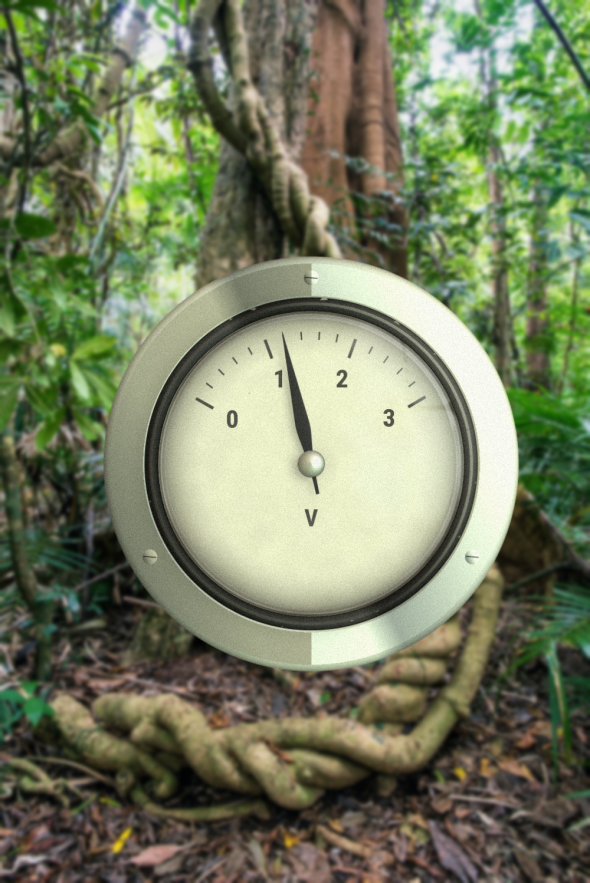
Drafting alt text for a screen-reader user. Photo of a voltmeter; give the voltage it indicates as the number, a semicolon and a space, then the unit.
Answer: 1.2; V
